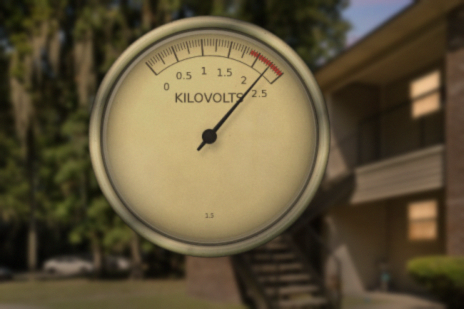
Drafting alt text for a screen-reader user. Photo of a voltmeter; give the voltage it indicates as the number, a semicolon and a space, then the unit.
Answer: 2.25; kV
